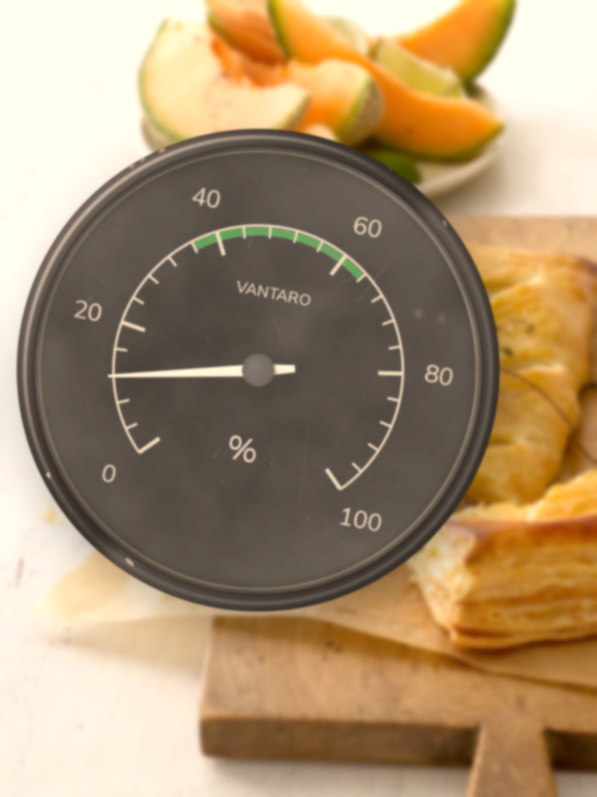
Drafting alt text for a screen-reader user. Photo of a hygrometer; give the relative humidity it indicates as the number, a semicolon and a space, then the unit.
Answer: 12; %
